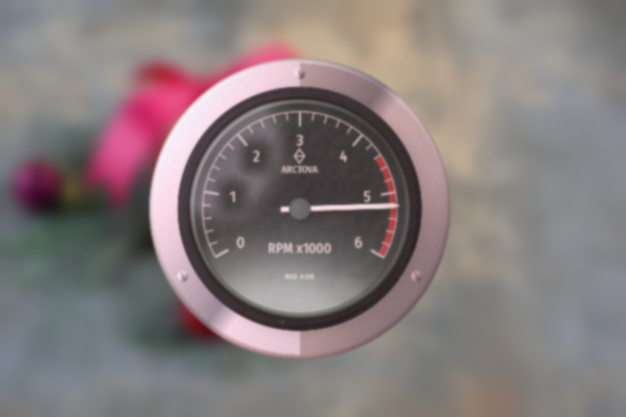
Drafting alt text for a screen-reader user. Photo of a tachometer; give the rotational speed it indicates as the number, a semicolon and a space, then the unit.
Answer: 5200; rpm
